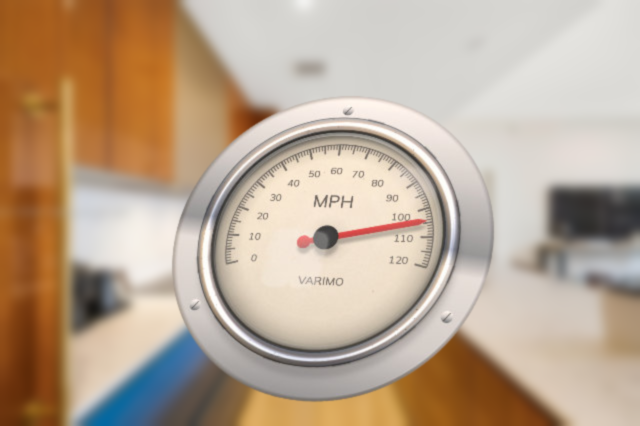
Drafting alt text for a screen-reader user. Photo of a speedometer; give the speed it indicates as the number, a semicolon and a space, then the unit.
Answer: 105; mph
